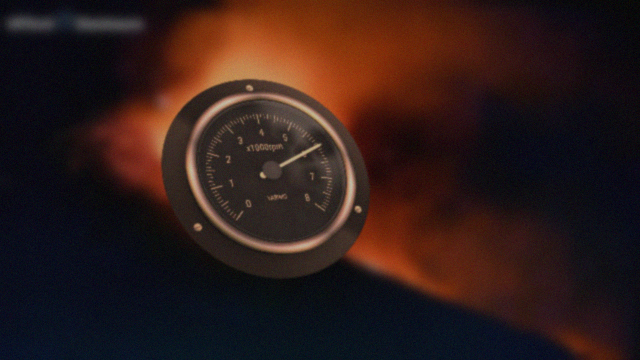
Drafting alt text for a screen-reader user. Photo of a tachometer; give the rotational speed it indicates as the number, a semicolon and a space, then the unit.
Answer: 6000; rpm
